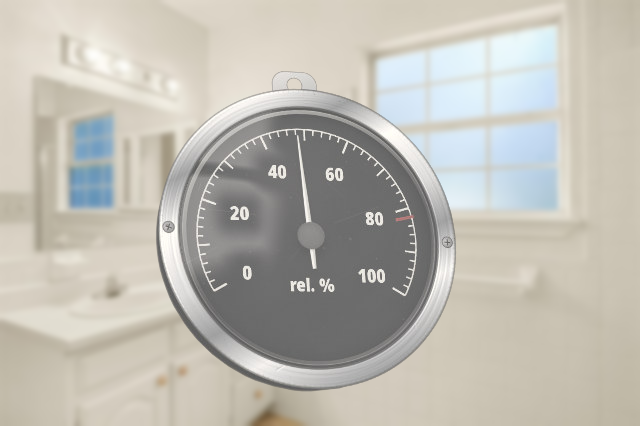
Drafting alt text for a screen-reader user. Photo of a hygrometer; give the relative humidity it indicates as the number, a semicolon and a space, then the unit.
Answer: 48; %
